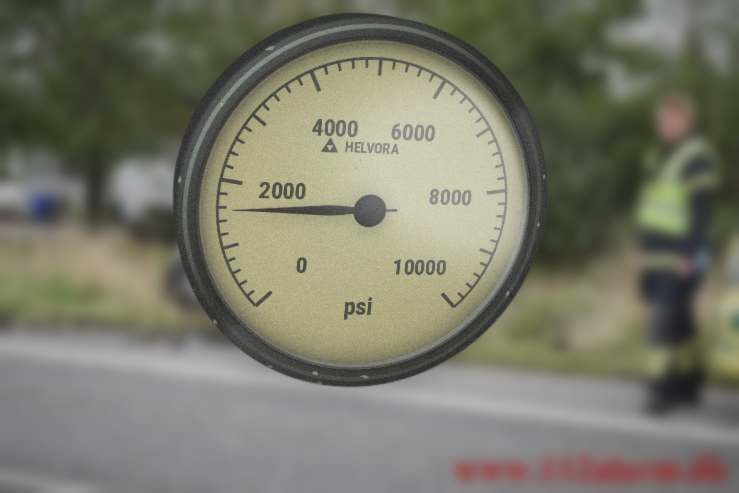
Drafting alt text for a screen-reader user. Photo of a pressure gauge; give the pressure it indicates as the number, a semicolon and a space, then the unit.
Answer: 1600; psi
